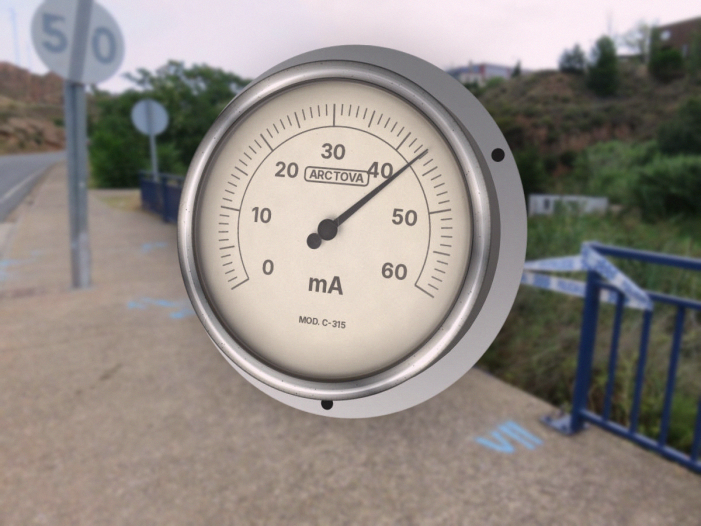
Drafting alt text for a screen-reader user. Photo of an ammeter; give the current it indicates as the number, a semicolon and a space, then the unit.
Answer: 43; mA
